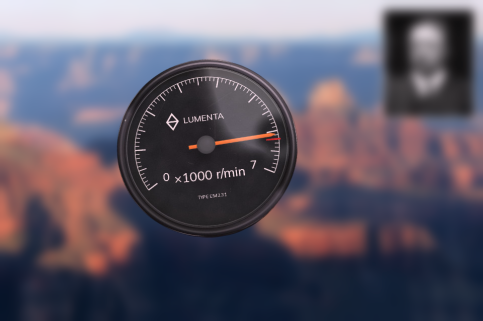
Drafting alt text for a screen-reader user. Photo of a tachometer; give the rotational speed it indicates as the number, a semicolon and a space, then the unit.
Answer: 6100; rpm
